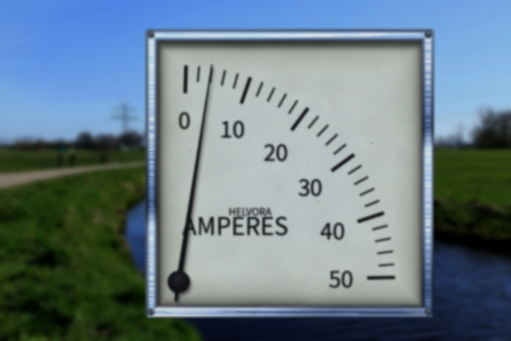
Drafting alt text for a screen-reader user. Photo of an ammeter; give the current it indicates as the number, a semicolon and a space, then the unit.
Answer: 4; A
